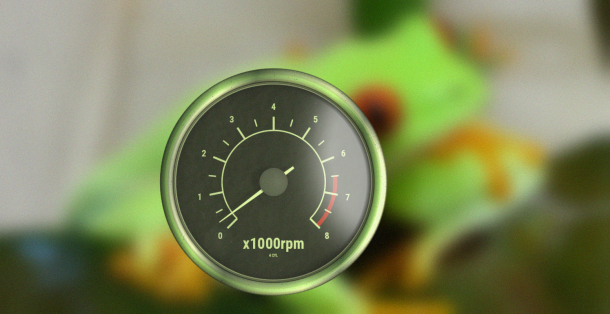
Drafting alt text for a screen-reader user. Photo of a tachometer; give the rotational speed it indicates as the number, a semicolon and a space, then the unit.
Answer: 250; rpm
